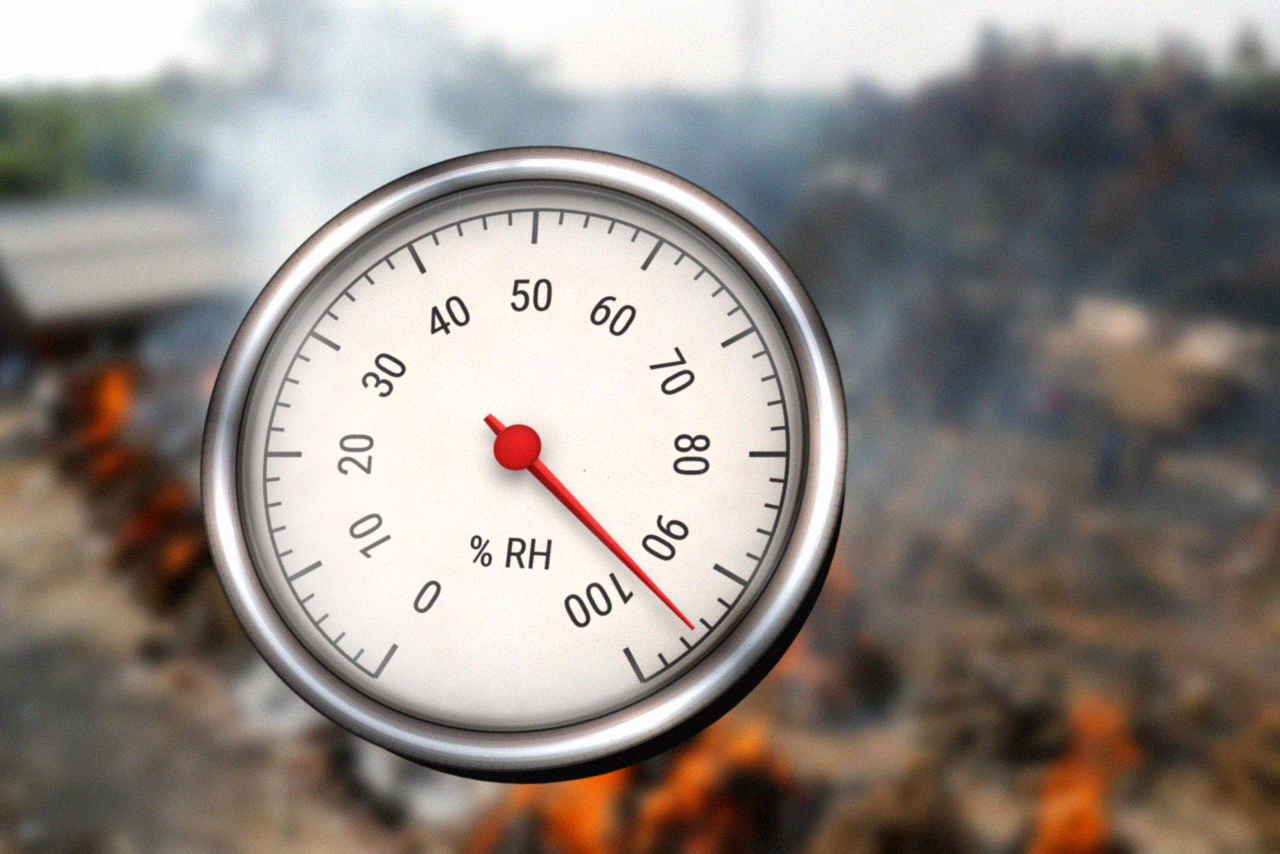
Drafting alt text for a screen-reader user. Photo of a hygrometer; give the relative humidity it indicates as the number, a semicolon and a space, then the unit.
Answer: 95; %
